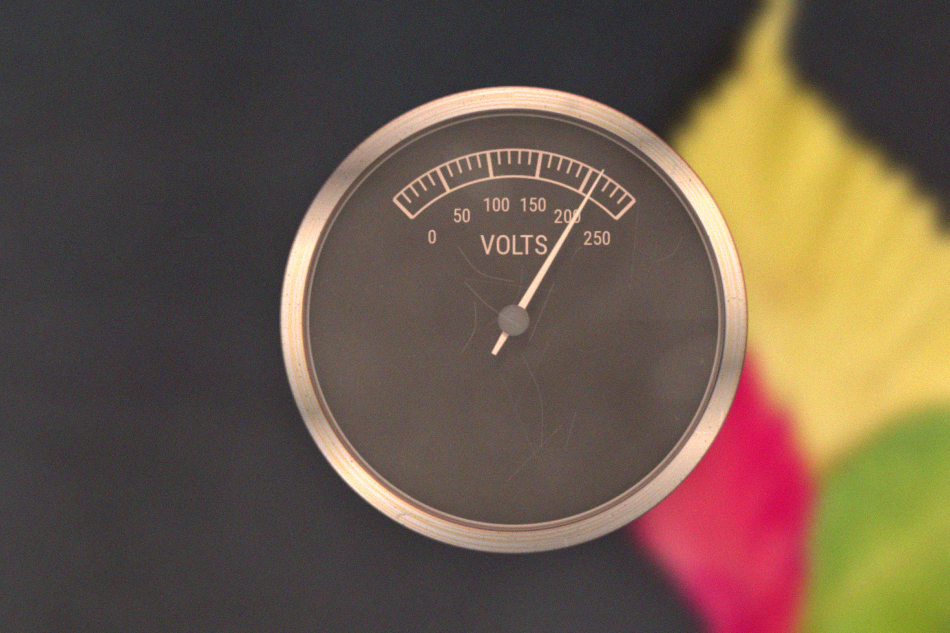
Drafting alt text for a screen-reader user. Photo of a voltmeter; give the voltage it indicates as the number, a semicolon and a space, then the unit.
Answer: 210; V
